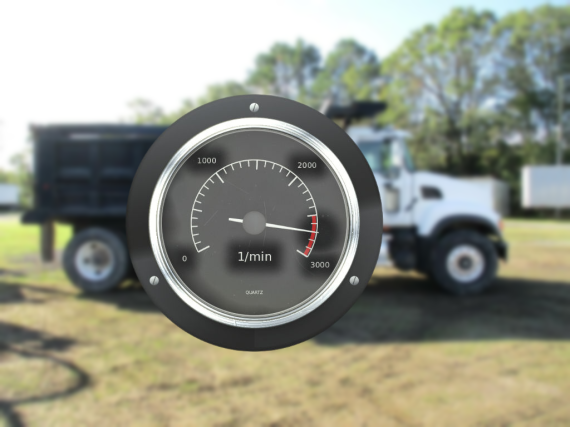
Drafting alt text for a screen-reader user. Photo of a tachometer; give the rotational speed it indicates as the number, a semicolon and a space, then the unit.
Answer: 2700; rpm
